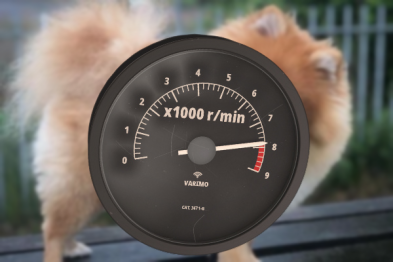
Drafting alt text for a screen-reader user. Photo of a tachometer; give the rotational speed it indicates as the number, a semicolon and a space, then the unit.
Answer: 7800; rpm
